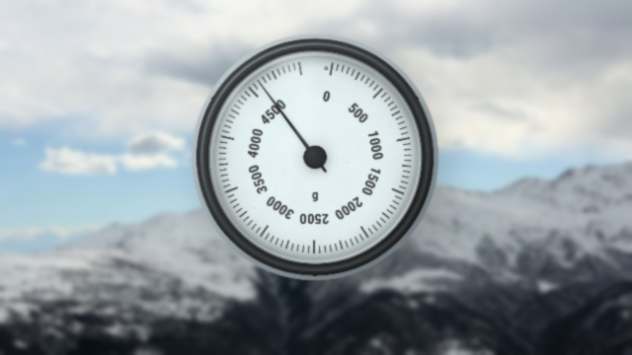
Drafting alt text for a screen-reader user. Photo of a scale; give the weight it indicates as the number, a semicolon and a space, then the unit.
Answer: 4600; g
